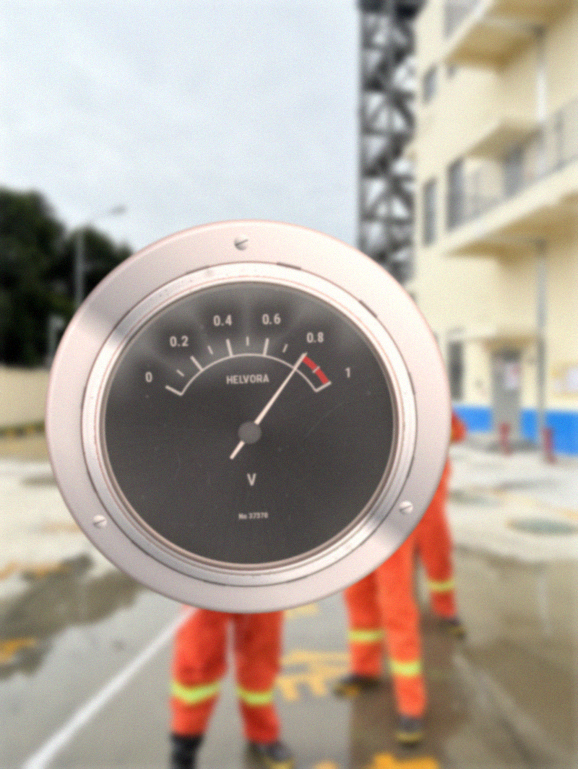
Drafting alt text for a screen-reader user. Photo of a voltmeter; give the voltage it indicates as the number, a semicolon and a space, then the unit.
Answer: 0.8; V
